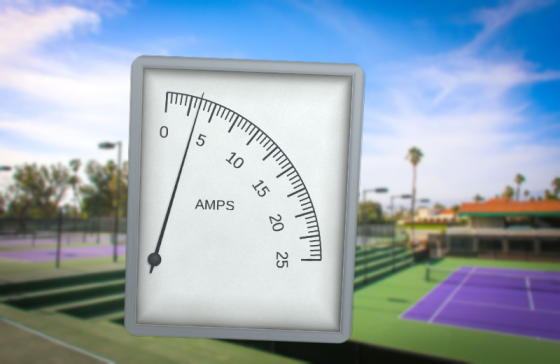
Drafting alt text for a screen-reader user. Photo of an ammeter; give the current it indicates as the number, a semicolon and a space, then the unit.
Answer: 3.5; A
